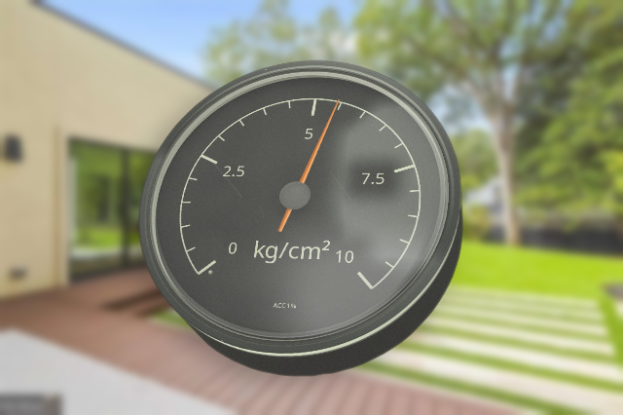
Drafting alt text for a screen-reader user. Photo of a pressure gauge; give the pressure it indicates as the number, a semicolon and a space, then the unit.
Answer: 5.5; kg/cm²
